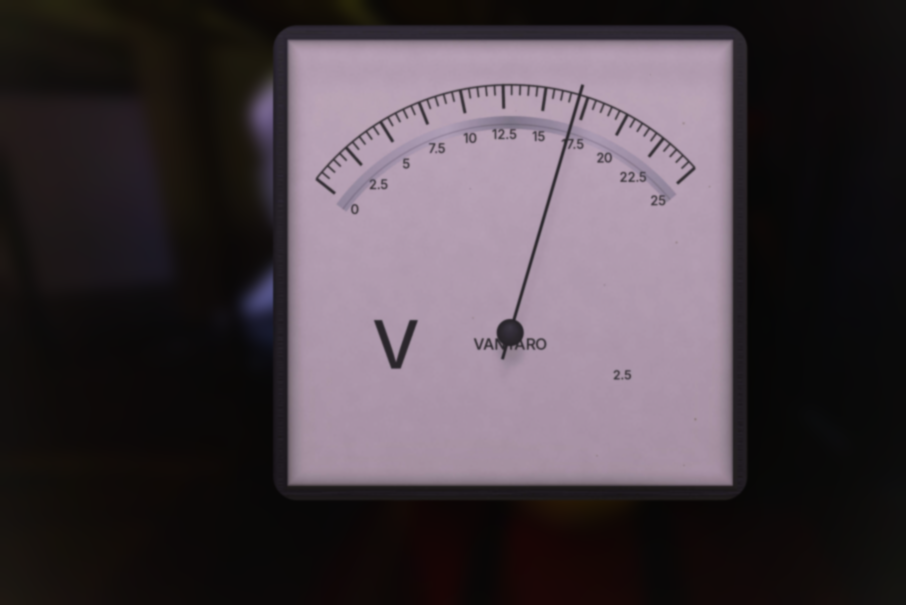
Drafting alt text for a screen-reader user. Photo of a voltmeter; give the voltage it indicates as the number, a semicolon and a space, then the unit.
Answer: 17; V
